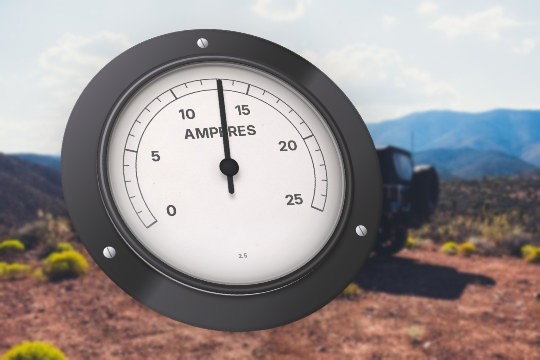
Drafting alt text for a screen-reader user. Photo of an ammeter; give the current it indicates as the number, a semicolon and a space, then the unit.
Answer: 13; A
